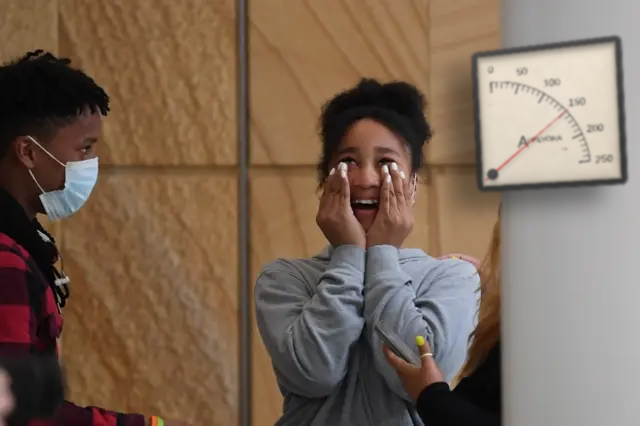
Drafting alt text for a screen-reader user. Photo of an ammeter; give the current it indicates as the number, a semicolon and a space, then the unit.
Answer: 150; A
